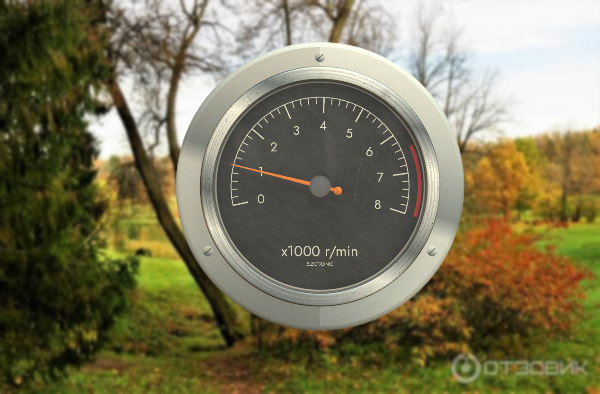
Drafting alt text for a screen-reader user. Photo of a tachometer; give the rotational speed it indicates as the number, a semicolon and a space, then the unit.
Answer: 1000; rpm
